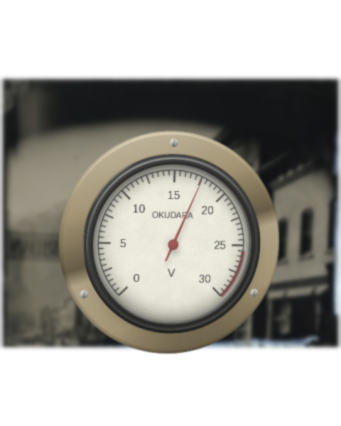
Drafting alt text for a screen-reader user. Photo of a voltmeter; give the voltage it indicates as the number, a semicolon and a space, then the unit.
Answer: 17.5; V
